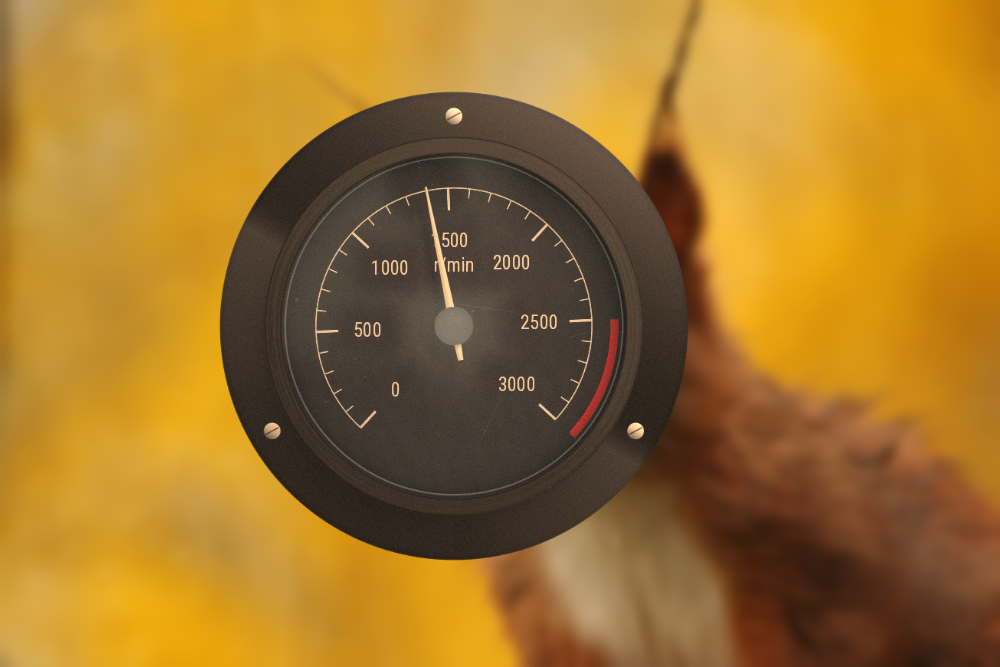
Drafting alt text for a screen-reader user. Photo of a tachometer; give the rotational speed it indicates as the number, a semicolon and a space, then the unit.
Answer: 1400; rpm
